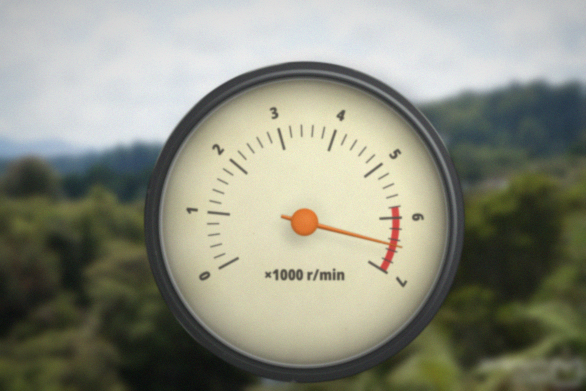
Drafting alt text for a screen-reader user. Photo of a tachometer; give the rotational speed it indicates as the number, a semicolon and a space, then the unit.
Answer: 6500; rpm
